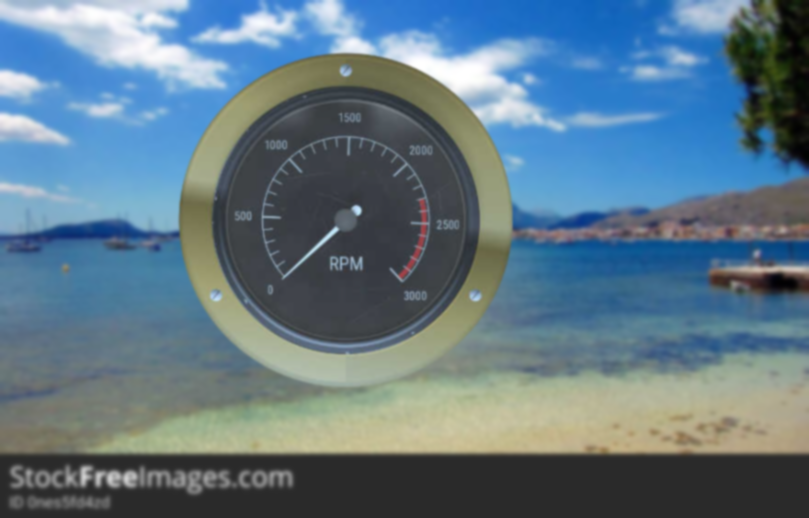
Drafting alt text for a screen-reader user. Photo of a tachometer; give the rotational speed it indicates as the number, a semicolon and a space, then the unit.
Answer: 0; rpm
